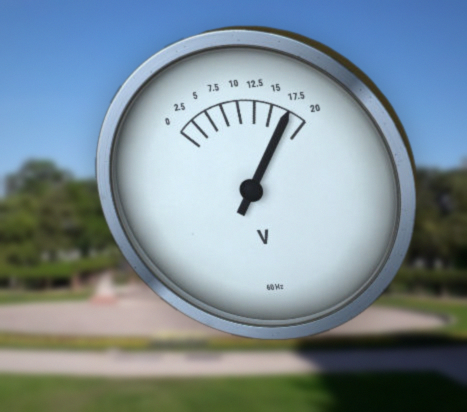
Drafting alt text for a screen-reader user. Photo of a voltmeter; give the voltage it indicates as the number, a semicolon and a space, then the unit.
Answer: 17.5; V
